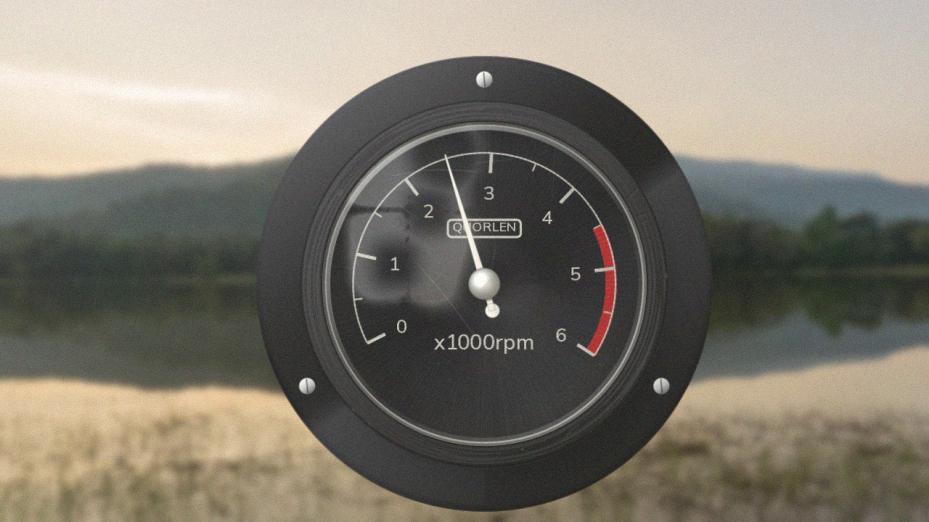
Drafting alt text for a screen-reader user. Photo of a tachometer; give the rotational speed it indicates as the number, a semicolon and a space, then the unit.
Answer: 2500; rpm
